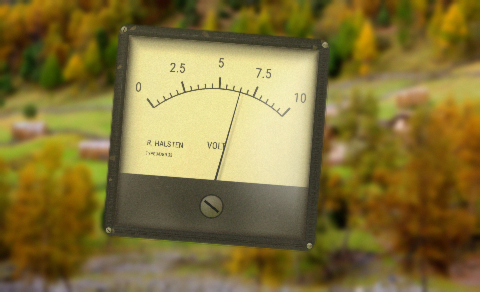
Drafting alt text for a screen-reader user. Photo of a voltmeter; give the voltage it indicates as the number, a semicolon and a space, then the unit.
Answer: 6.5; V
